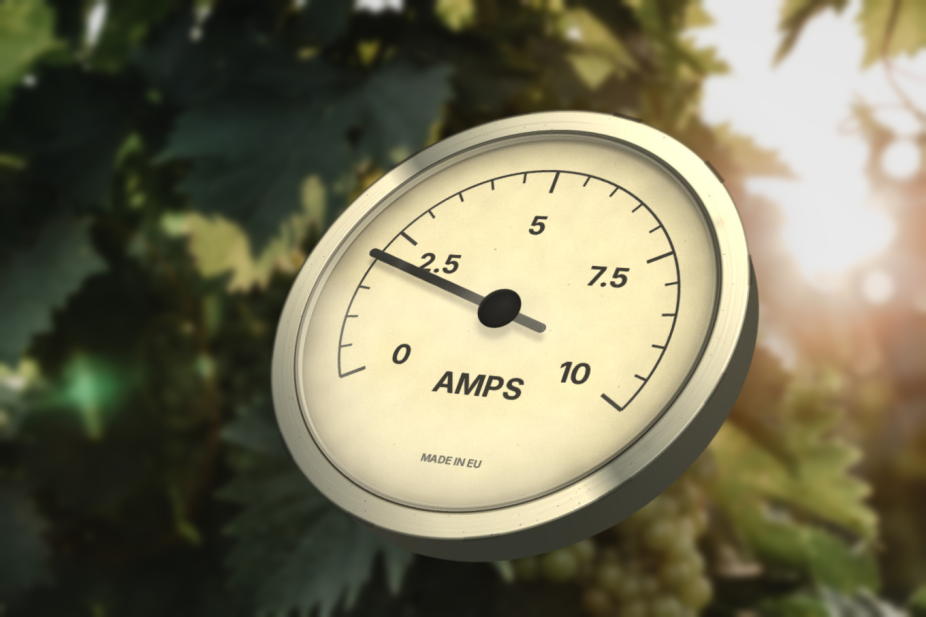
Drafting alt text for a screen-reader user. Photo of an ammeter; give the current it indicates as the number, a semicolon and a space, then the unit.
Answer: 2; A
